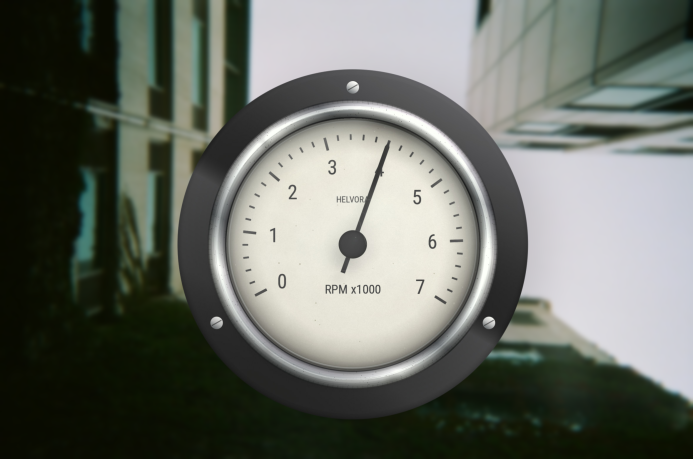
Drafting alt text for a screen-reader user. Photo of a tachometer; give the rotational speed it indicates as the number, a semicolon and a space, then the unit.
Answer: 4000; rpm
